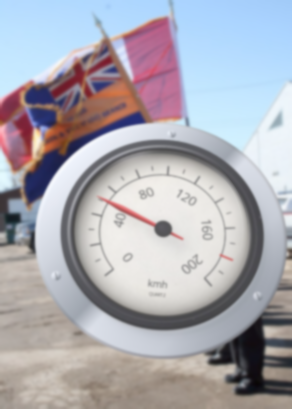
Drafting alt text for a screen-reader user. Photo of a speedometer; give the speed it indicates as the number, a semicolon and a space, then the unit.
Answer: 50; km/h
